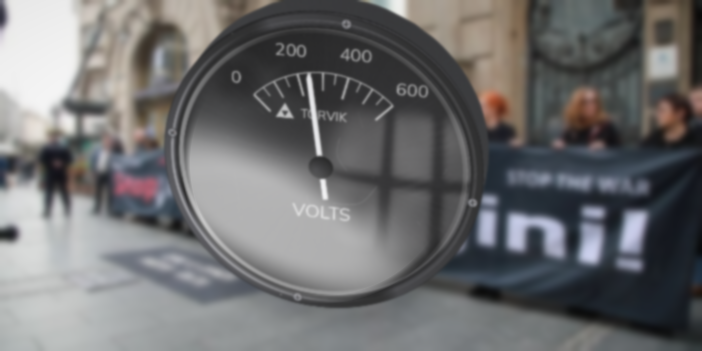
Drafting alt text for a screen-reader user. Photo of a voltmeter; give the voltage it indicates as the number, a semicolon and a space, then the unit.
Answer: 250; V
